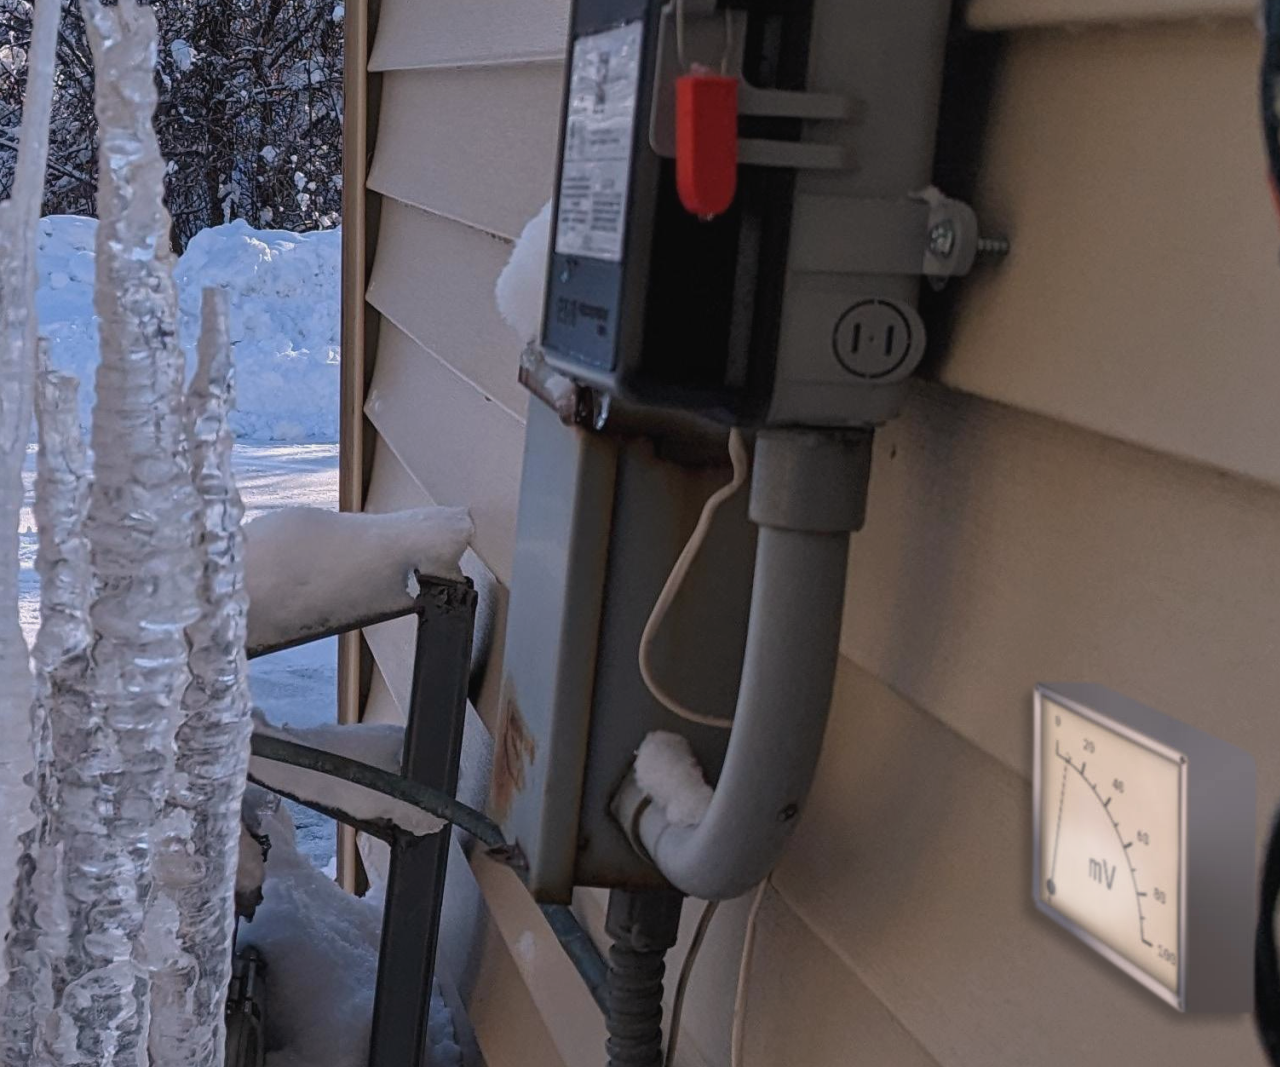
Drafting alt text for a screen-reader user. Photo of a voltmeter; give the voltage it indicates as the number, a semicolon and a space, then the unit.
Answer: 10; mV
